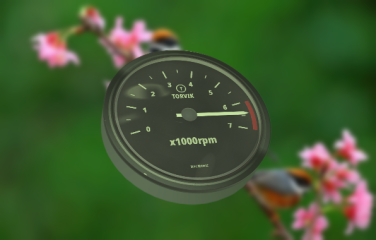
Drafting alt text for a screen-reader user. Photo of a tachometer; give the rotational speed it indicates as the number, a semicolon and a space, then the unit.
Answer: 6500; rpm
